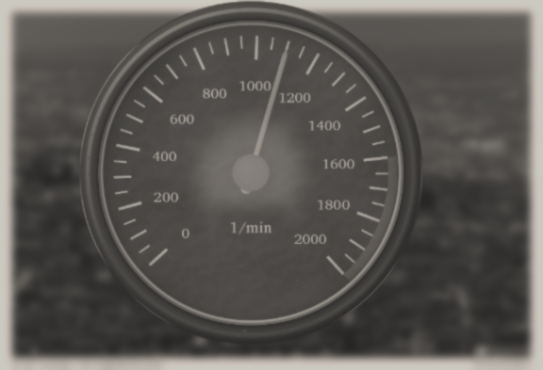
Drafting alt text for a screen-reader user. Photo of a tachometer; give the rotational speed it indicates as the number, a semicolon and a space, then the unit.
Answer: 1100; rpm
